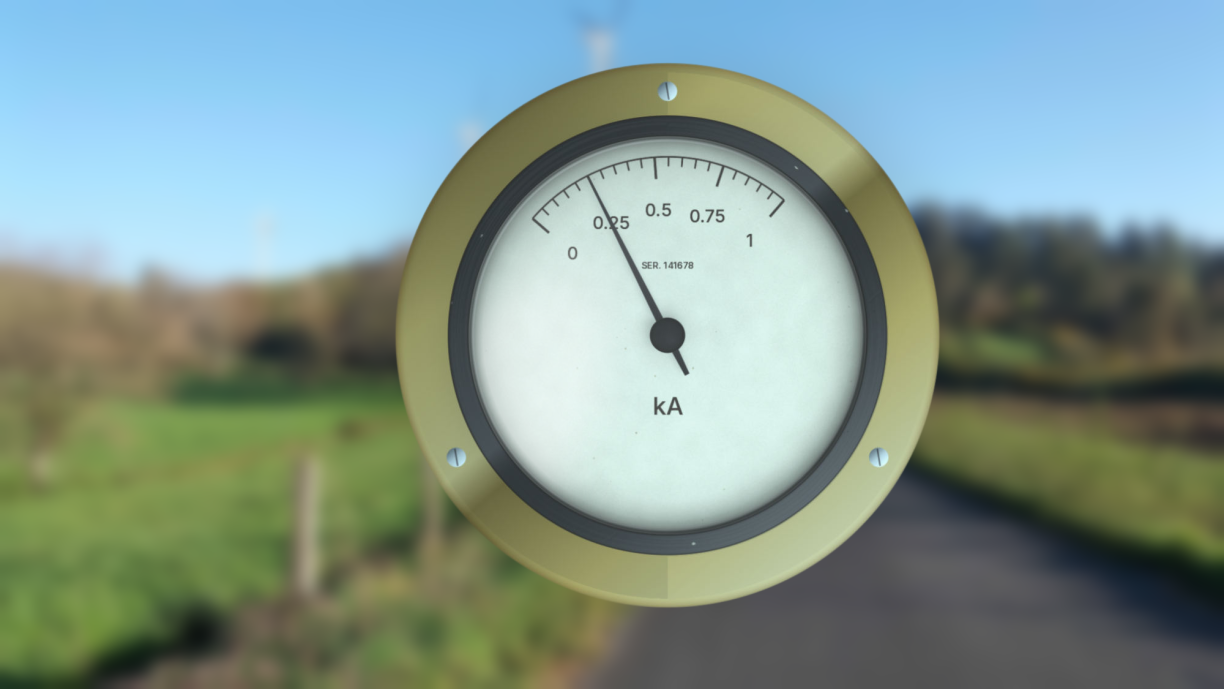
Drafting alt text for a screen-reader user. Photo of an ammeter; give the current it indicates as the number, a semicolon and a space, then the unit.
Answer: 0.25; kA
